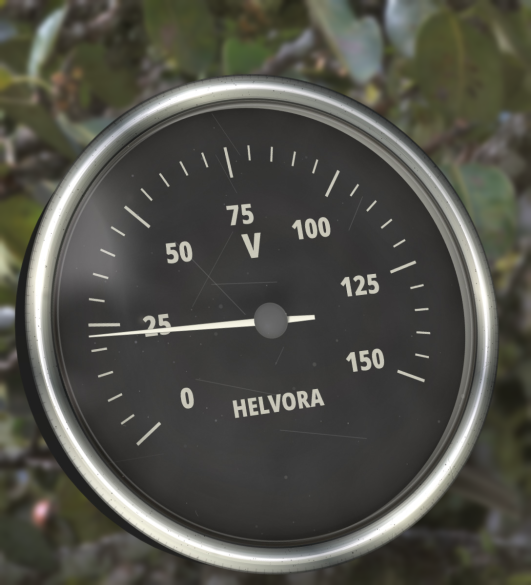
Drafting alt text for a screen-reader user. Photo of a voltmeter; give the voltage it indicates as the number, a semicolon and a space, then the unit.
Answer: 22.5; V
